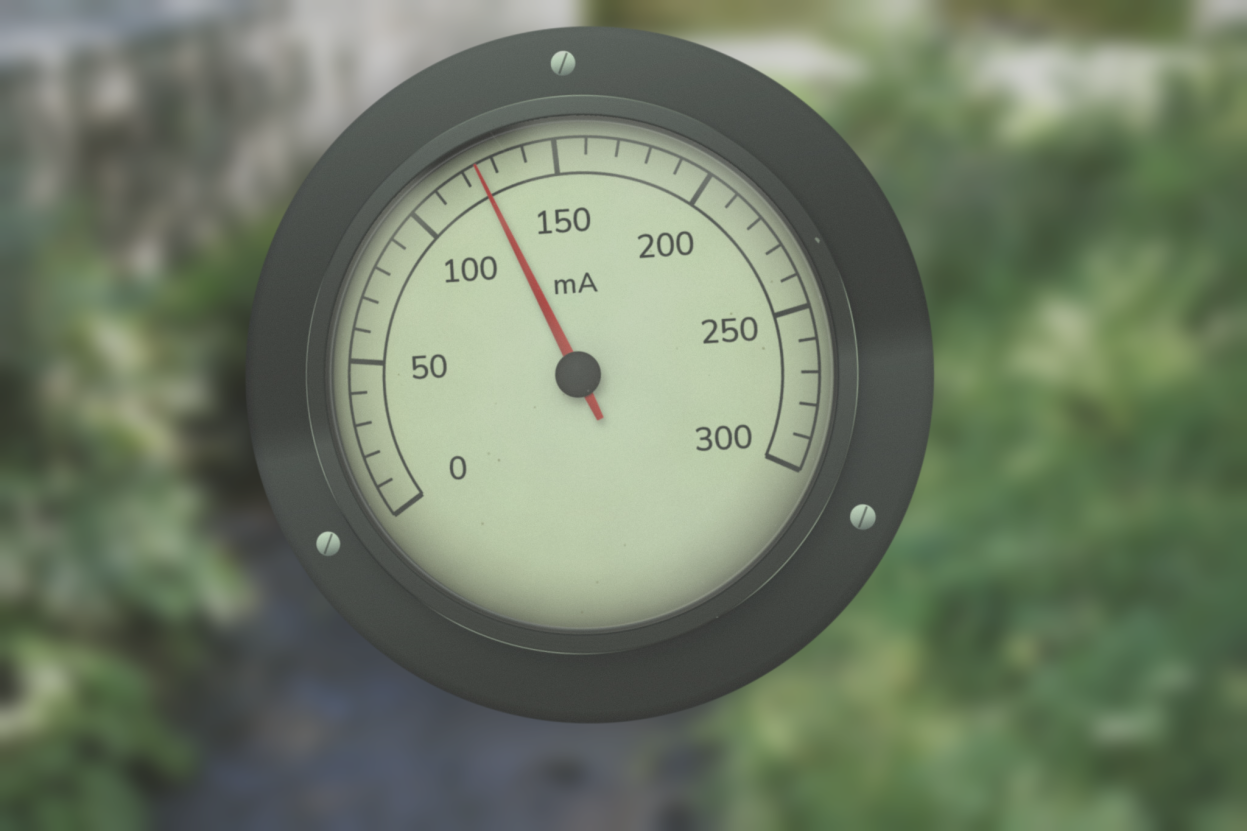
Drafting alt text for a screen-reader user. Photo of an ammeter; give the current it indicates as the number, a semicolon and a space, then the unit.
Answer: 125; mA
